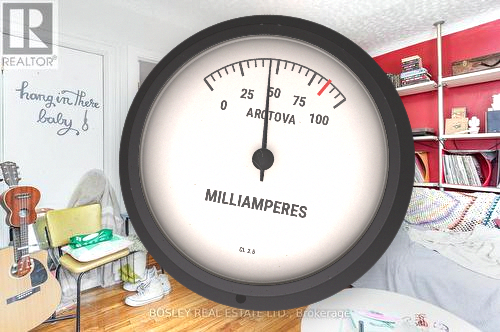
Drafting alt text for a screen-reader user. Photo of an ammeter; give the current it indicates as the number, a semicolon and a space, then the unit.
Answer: 45; mA
